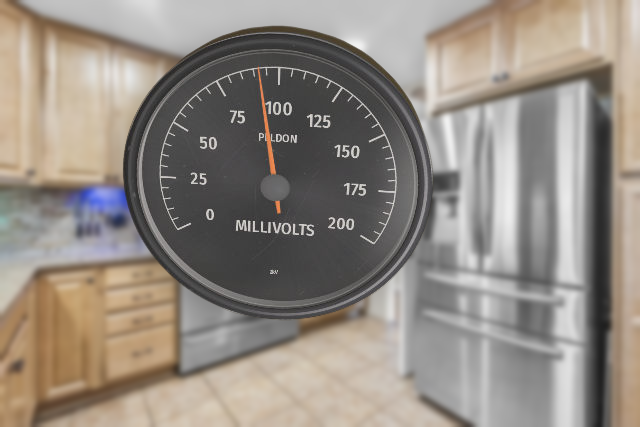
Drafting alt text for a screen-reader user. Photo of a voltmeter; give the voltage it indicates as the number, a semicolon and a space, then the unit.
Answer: 92.5; mV
